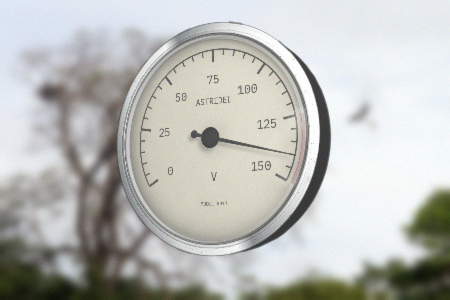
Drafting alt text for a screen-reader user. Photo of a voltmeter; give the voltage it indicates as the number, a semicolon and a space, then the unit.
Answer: 140; V
